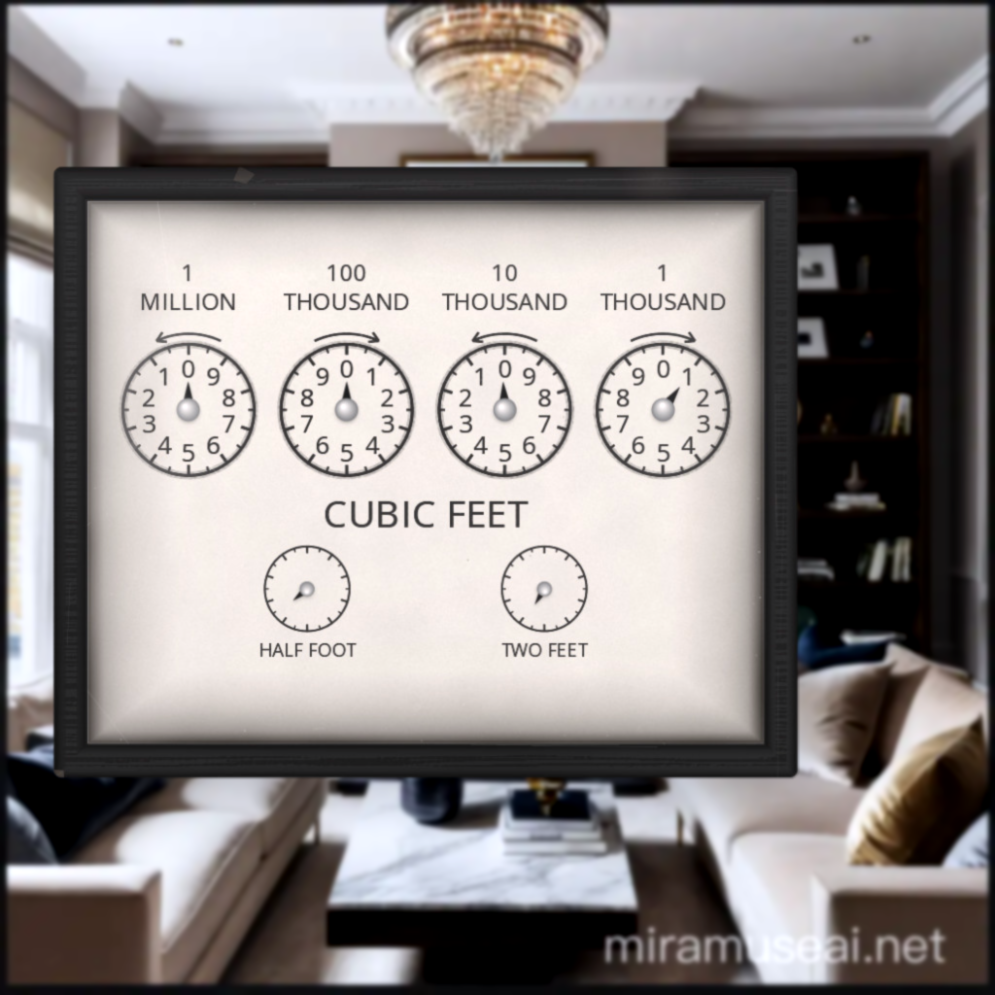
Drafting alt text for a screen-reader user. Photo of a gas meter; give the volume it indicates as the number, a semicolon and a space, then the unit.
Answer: 100; ft³
